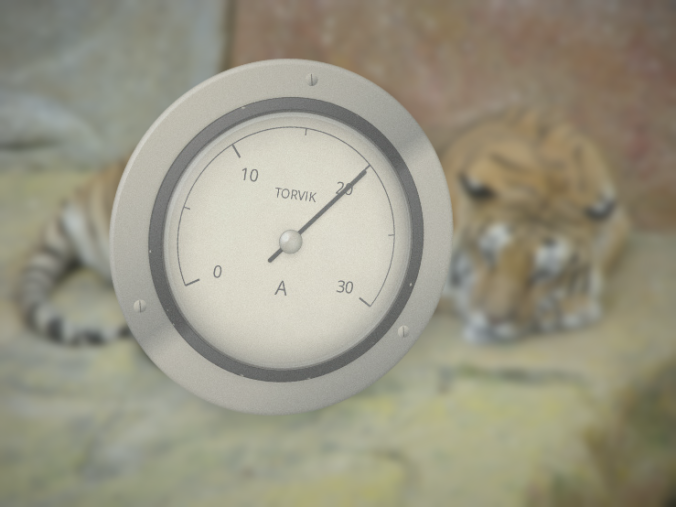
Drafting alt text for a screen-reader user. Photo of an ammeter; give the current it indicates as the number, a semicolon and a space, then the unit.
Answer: 20; A
